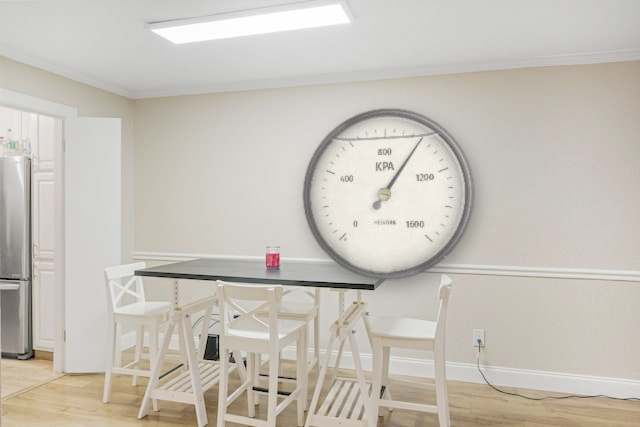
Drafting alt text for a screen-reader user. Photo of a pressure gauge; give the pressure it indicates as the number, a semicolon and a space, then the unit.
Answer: 1000; kPa
